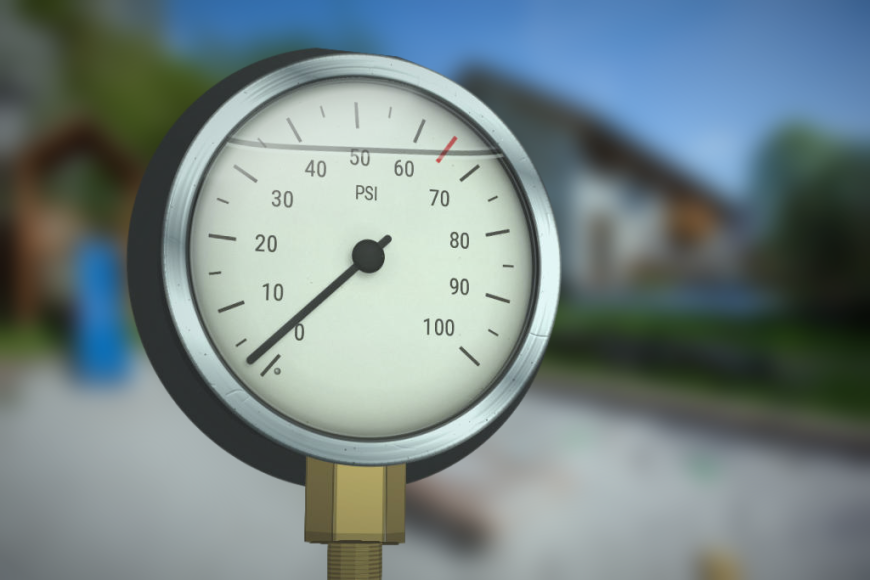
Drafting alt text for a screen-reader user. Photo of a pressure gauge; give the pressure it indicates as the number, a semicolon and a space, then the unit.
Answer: 2.5; psi
